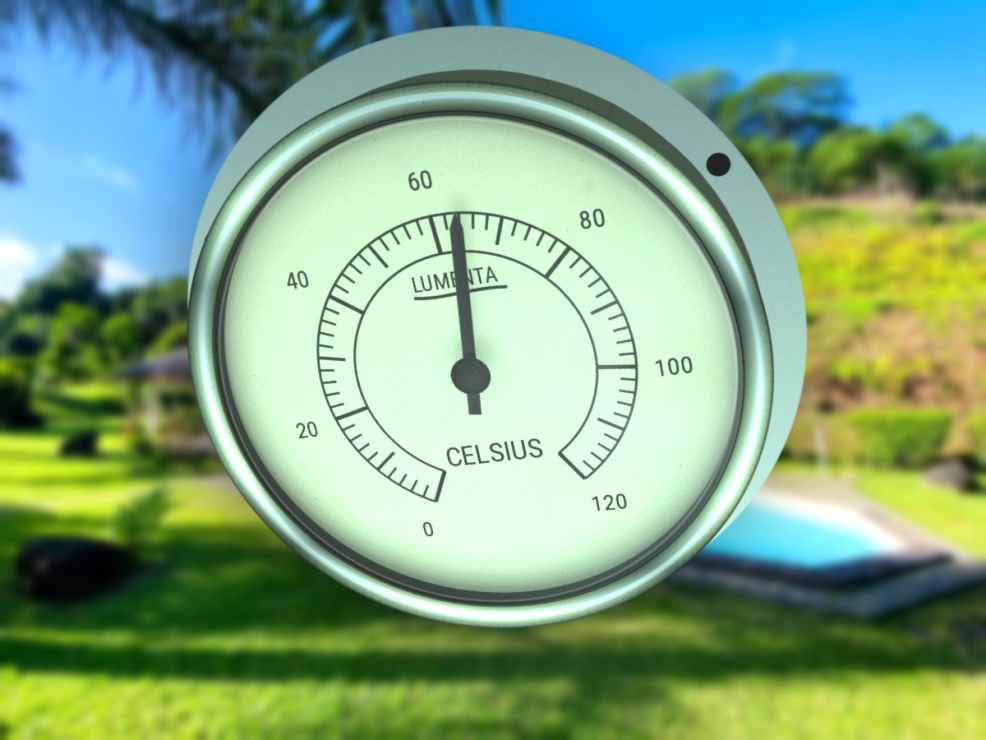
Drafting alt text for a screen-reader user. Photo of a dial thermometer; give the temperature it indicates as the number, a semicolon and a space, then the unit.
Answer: 64; °C
